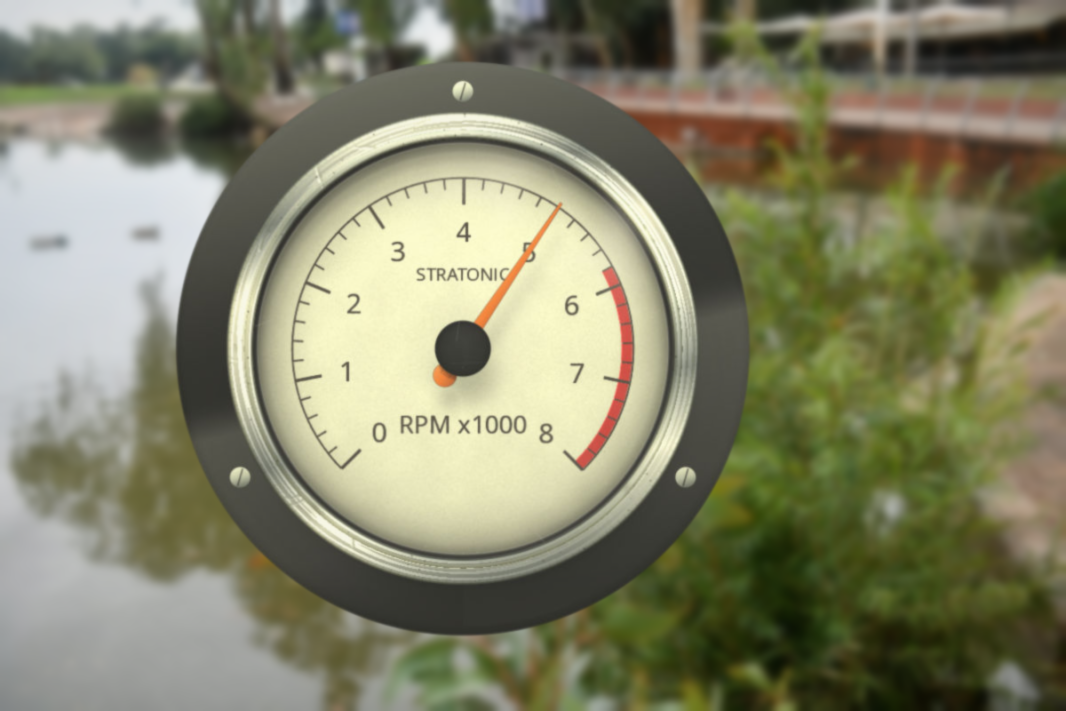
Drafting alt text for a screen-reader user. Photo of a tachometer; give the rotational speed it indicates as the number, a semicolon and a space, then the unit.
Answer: 5000; rpm
